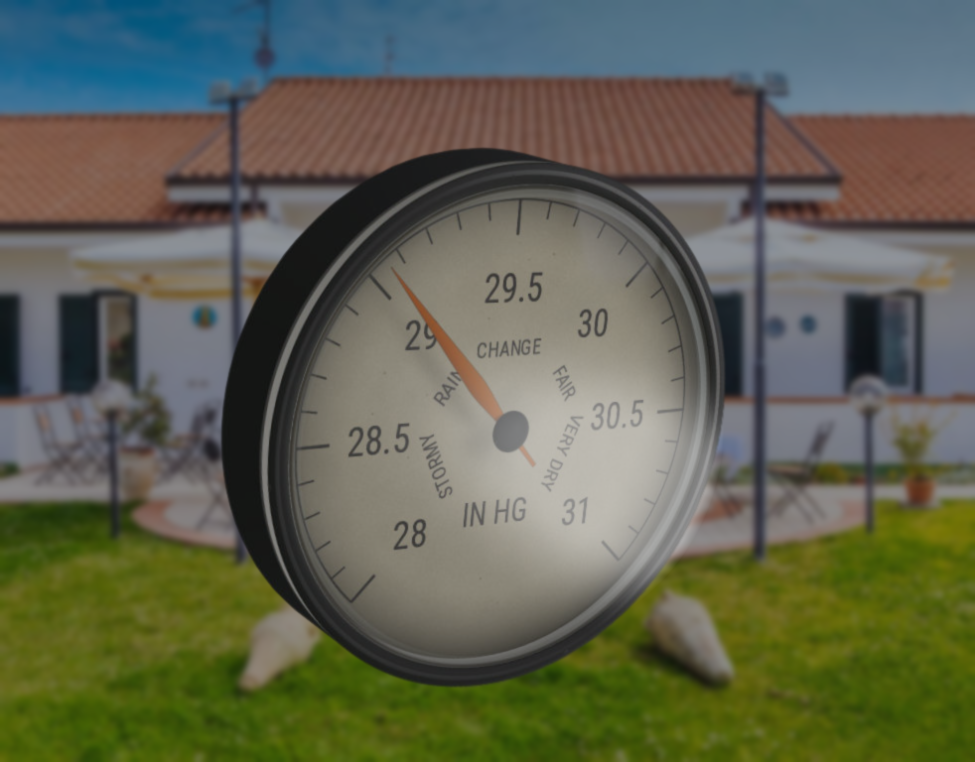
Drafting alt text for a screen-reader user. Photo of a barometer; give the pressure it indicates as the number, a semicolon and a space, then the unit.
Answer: 29.05; inHg
